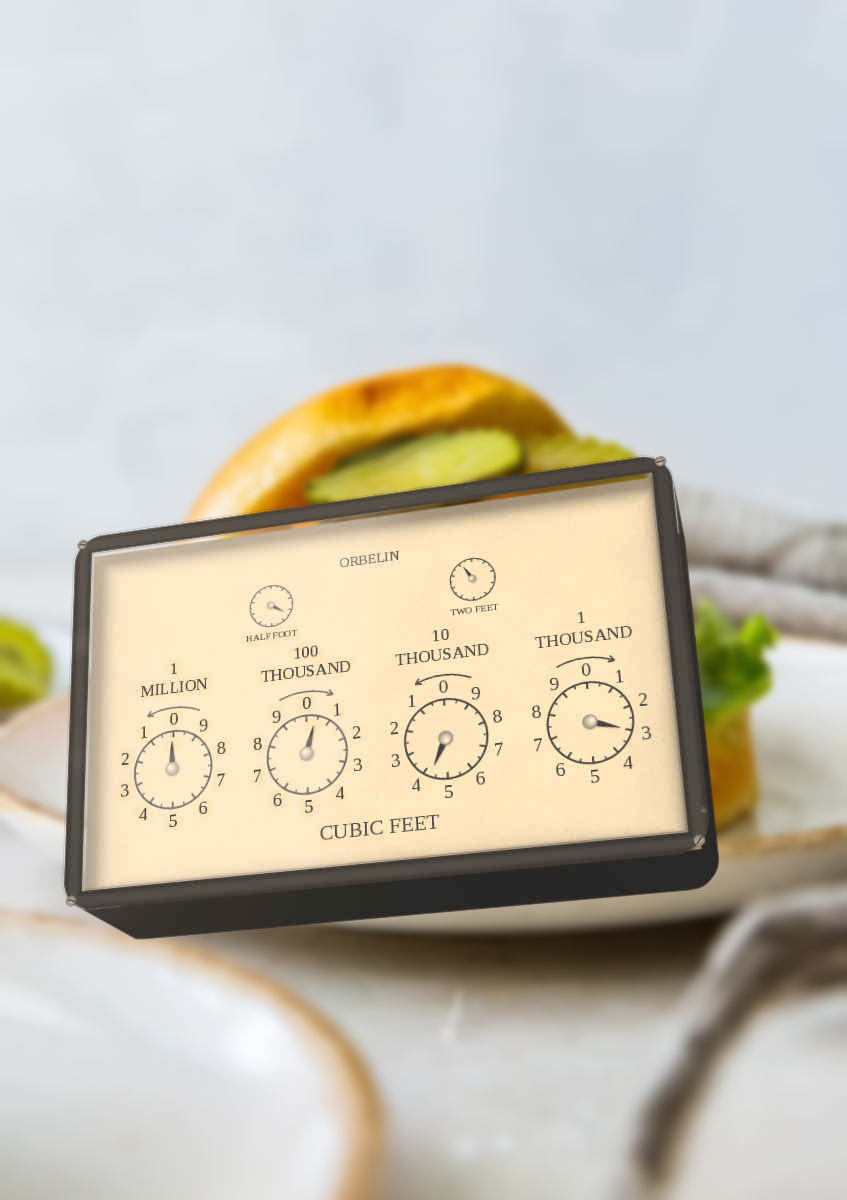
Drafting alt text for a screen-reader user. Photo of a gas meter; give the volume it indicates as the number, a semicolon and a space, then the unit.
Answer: 4300; ft³
